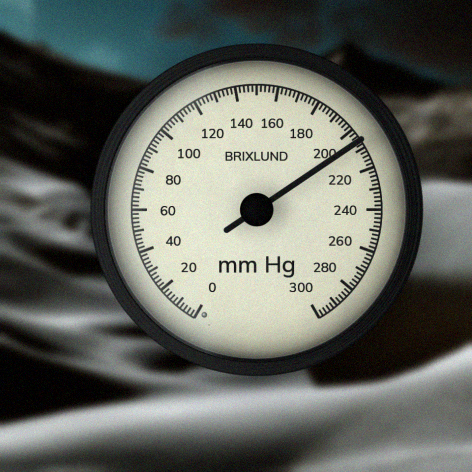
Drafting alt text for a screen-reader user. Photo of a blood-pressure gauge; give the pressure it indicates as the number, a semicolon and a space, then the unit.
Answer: 206; mmHg
